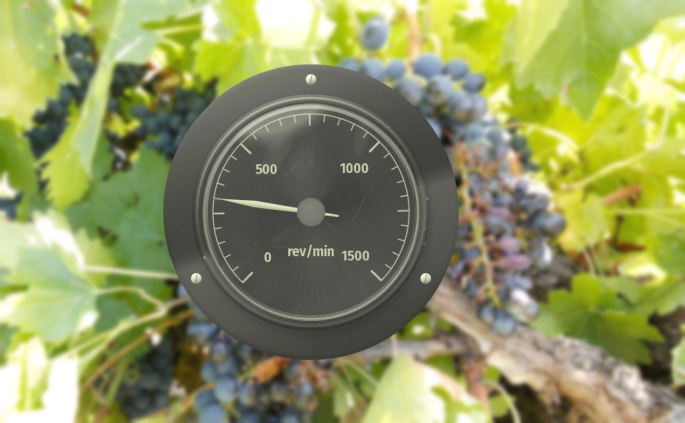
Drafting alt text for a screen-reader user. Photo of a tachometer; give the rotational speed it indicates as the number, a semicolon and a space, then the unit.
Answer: 300; rpm
